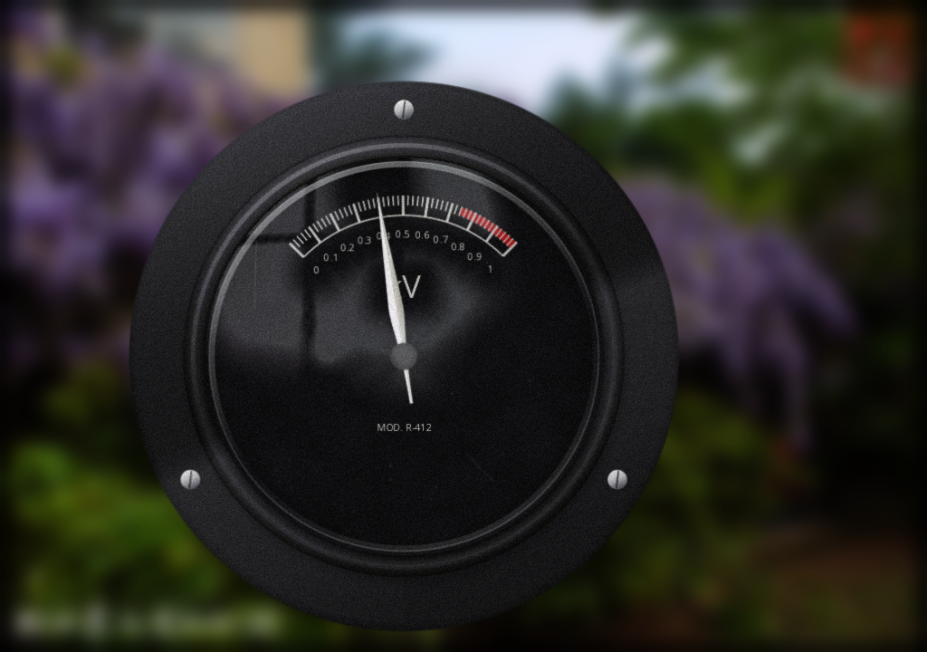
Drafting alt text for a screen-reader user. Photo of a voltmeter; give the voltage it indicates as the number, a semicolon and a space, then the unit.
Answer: 0.4; kV
